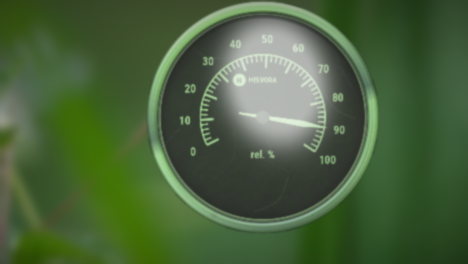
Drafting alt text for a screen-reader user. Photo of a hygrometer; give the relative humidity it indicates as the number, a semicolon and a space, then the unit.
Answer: 90; %
